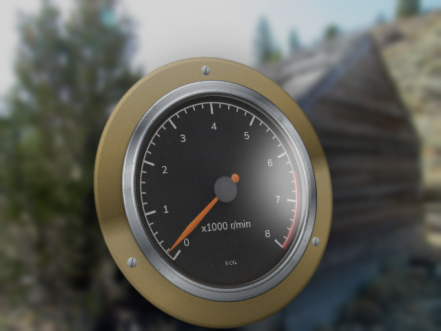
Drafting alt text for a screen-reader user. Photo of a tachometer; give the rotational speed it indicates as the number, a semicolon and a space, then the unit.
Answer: 200; rpm
